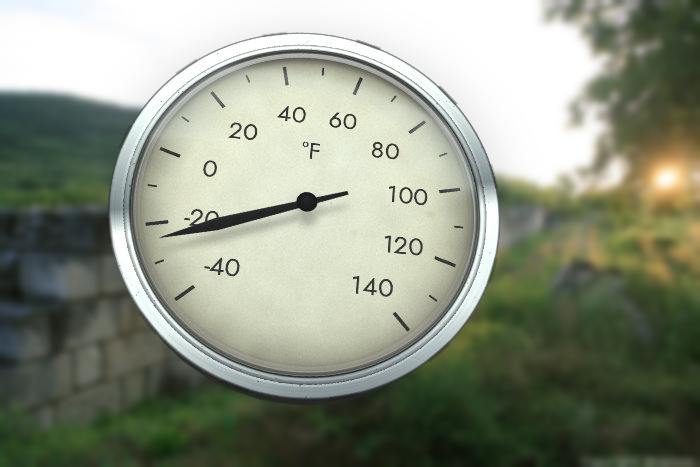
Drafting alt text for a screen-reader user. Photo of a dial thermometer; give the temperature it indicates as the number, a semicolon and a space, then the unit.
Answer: -25; °F
